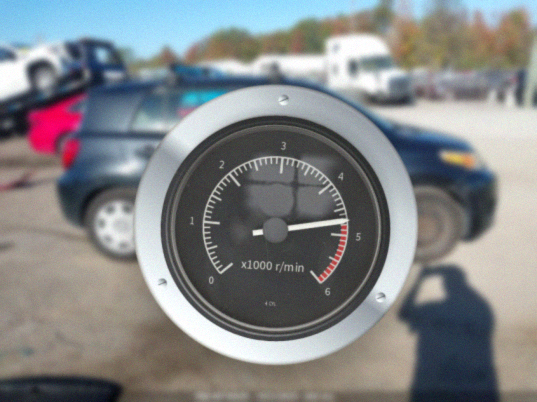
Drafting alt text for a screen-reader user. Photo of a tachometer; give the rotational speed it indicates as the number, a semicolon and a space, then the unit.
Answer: 4700; rpm
